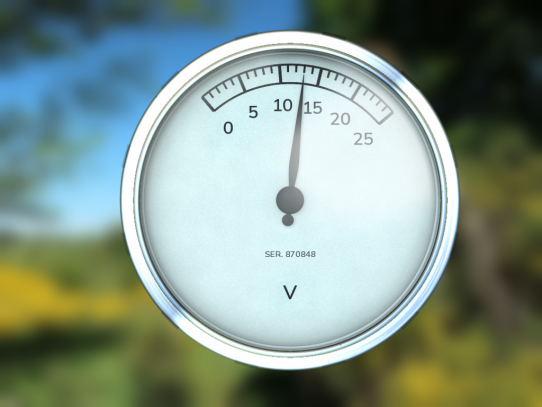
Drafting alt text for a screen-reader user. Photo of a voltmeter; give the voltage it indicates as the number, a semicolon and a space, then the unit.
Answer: 13; V
